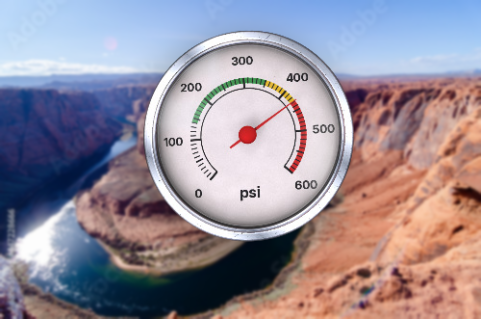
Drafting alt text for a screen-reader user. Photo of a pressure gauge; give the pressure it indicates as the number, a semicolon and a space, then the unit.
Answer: 430; psi
